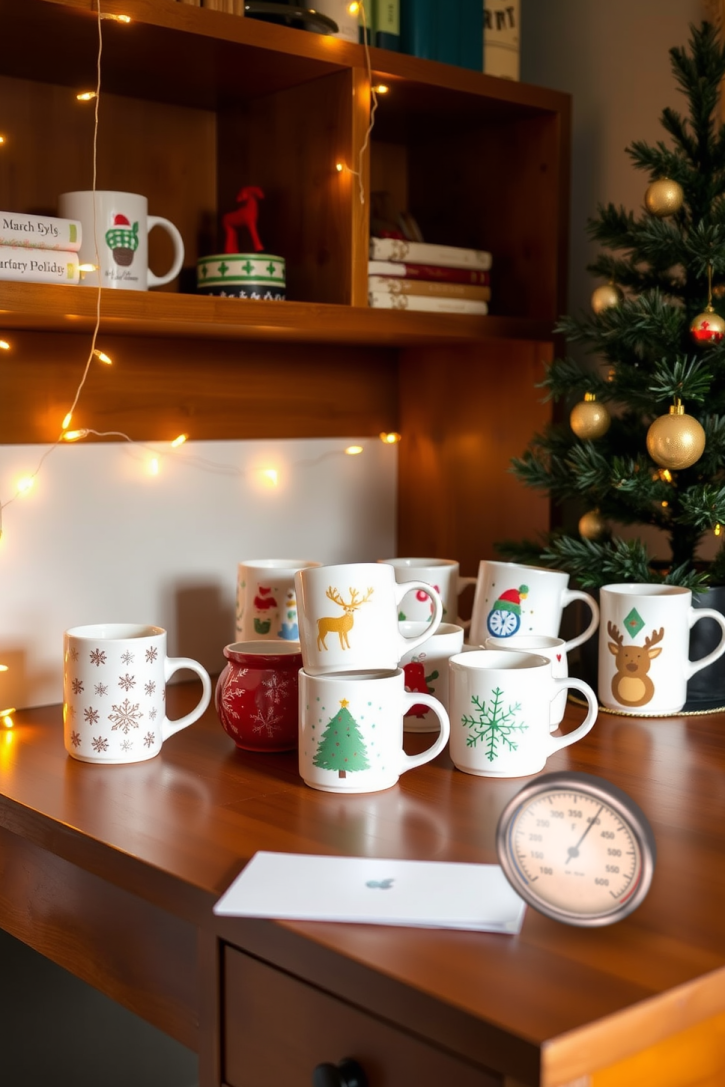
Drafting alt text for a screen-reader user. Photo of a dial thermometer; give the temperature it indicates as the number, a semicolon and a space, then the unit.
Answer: 400; °F
